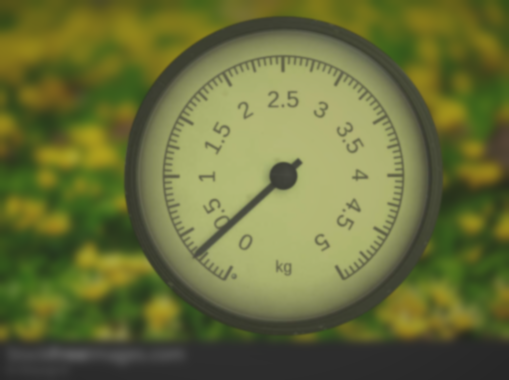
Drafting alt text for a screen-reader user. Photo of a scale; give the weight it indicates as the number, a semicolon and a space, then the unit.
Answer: 0.3; kg
